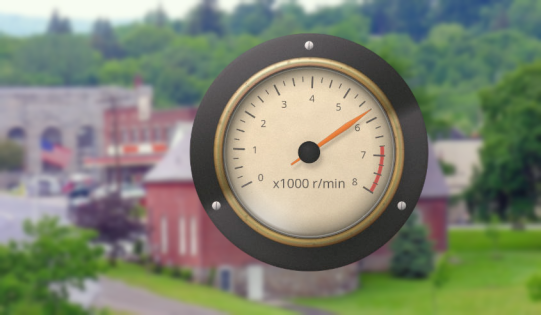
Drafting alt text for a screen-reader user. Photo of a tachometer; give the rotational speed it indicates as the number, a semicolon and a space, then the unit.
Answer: 5750; rpm
